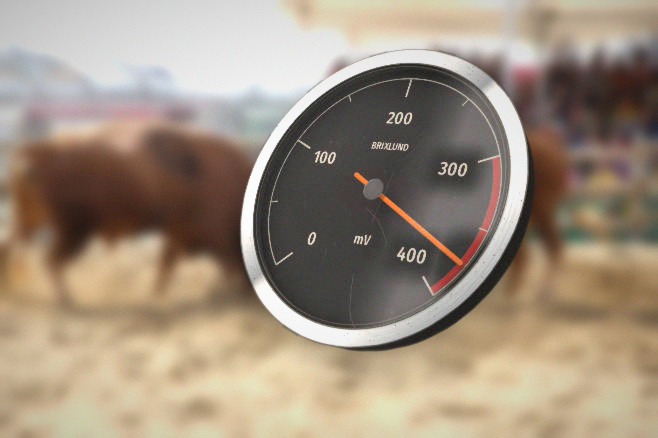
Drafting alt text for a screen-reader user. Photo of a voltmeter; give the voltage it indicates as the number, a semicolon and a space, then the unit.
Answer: 375; mV
